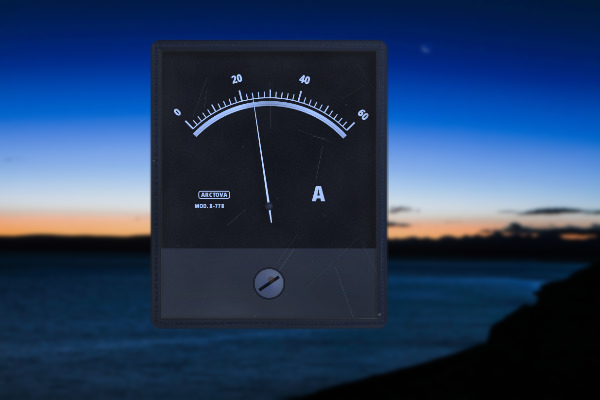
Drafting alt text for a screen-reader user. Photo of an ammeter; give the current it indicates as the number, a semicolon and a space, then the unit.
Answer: 24; A
